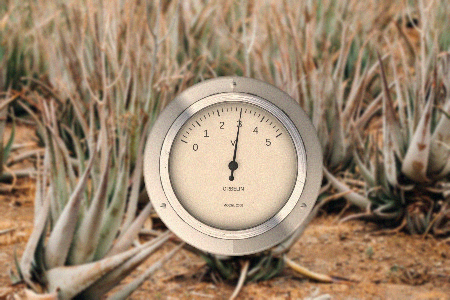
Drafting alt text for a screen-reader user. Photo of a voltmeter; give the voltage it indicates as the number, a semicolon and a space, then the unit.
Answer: 3; V
